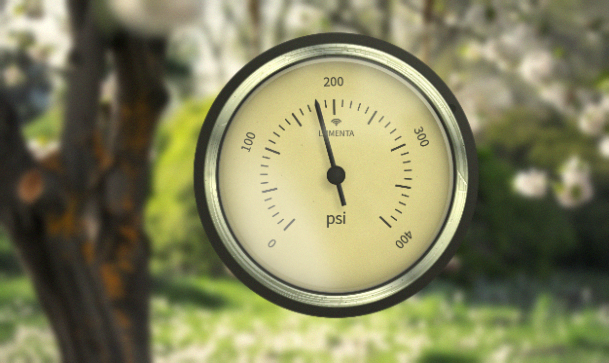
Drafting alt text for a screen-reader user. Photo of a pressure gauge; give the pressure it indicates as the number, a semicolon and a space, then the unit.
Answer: 180; psi
